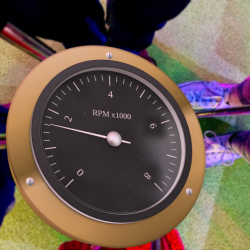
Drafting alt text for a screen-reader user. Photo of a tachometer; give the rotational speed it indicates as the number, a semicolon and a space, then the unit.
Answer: 1600; rpm
